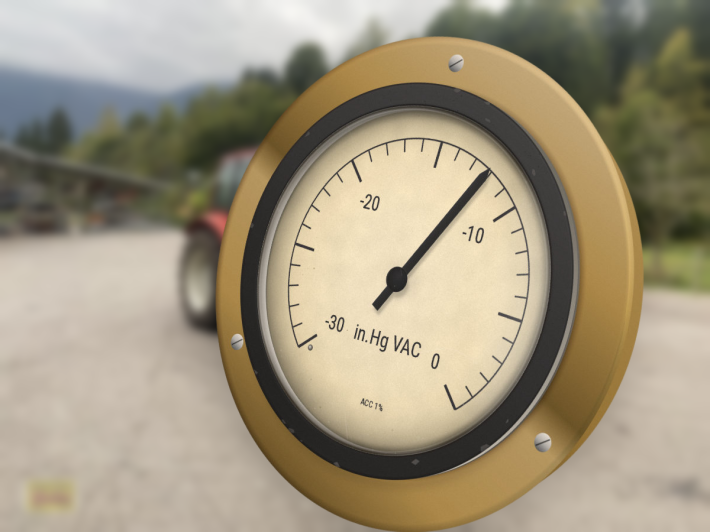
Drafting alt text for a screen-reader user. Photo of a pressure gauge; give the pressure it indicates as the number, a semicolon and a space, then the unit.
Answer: -12; inHg
